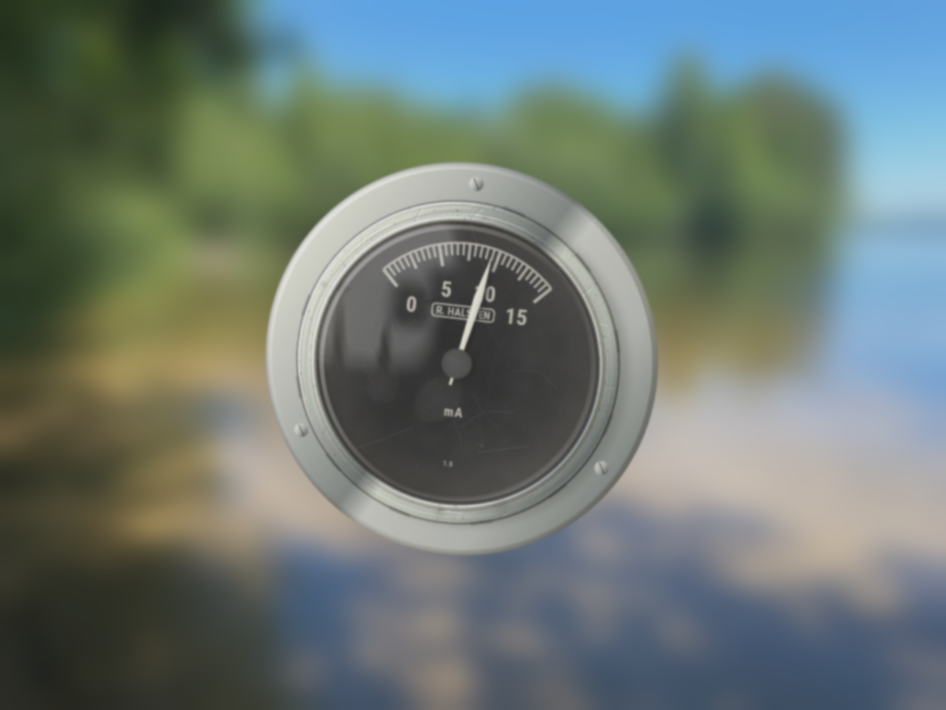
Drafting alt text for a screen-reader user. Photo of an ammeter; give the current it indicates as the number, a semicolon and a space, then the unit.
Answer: 9.5; mA
